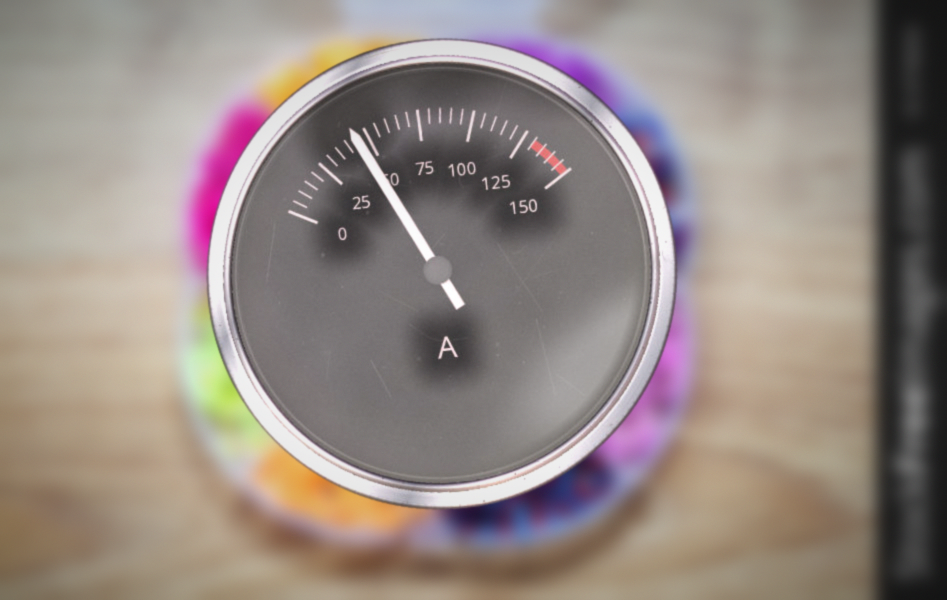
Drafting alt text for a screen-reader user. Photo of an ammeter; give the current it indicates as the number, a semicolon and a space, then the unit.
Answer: 45; A
